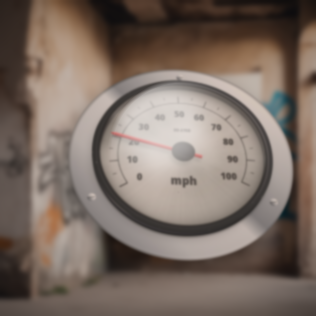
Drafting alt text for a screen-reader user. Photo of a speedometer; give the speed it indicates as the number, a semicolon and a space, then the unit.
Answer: 20; mph
